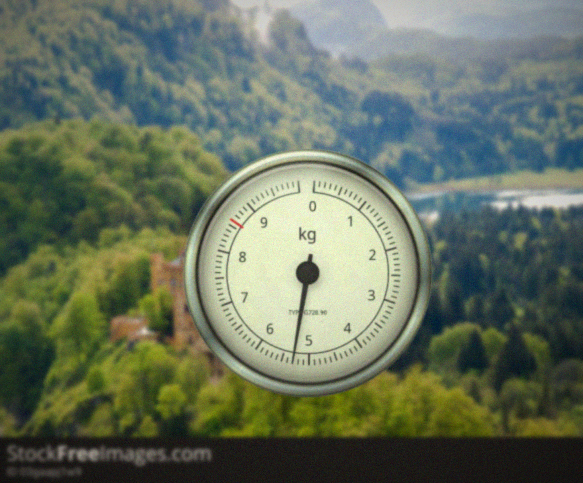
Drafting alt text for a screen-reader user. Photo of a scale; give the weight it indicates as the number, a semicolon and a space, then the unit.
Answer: 5.3; kg
